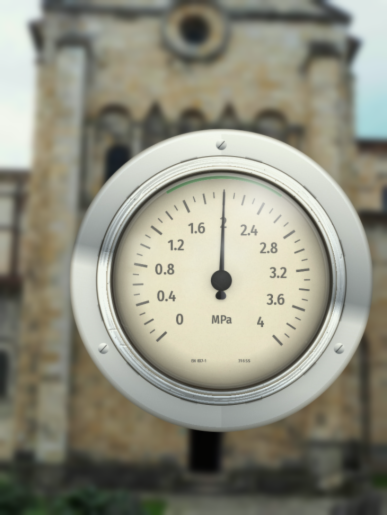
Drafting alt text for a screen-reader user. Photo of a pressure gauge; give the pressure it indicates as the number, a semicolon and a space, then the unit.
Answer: 2; MPa
